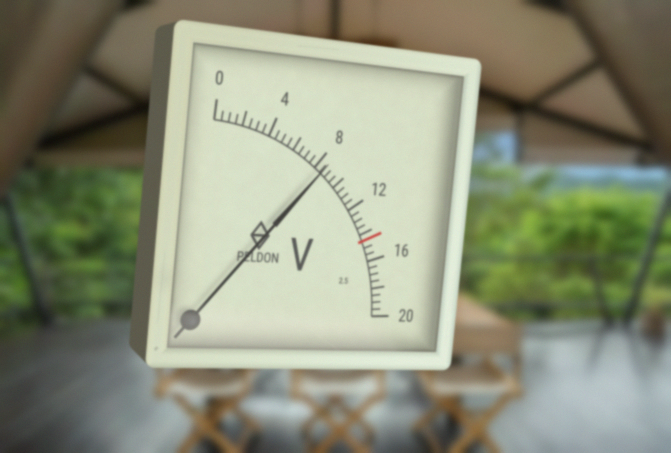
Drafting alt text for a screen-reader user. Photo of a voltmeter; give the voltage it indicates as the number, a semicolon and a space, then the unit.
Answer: 8.5; V
